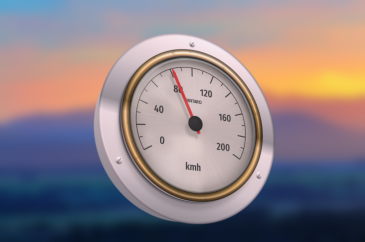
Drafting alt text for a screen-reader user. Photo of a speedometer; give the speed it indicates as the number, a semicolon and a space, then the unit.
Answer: 80; km/h
